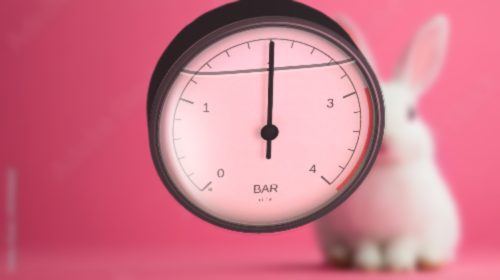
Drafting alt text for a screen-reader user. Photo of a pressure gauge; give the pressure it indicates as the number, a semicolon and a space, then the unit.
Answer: 2; bar
